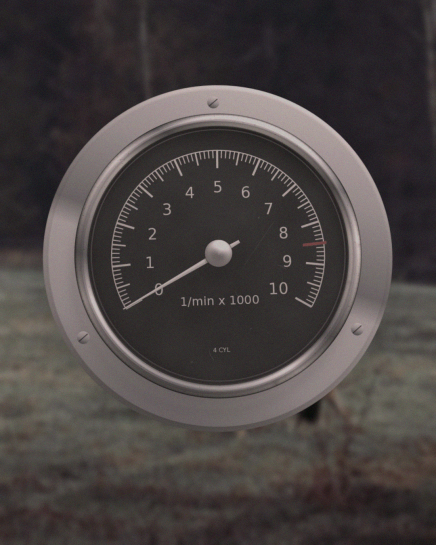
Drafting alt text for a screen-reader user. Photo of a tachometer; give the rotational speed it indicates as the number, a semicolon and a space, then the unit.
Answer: 0; rpm
